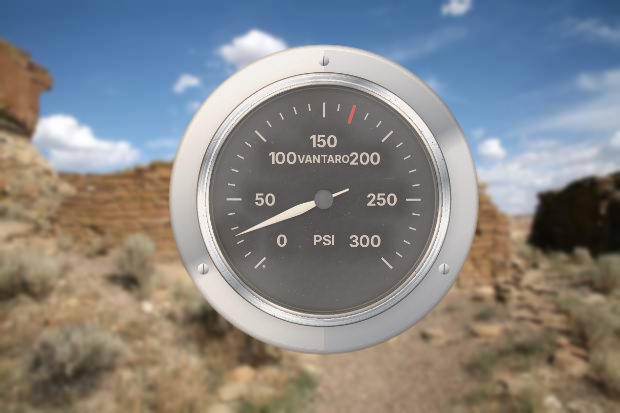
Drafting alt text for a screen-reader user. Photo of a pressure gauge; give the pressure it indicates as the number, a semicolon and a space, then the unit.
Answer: 25; psi
